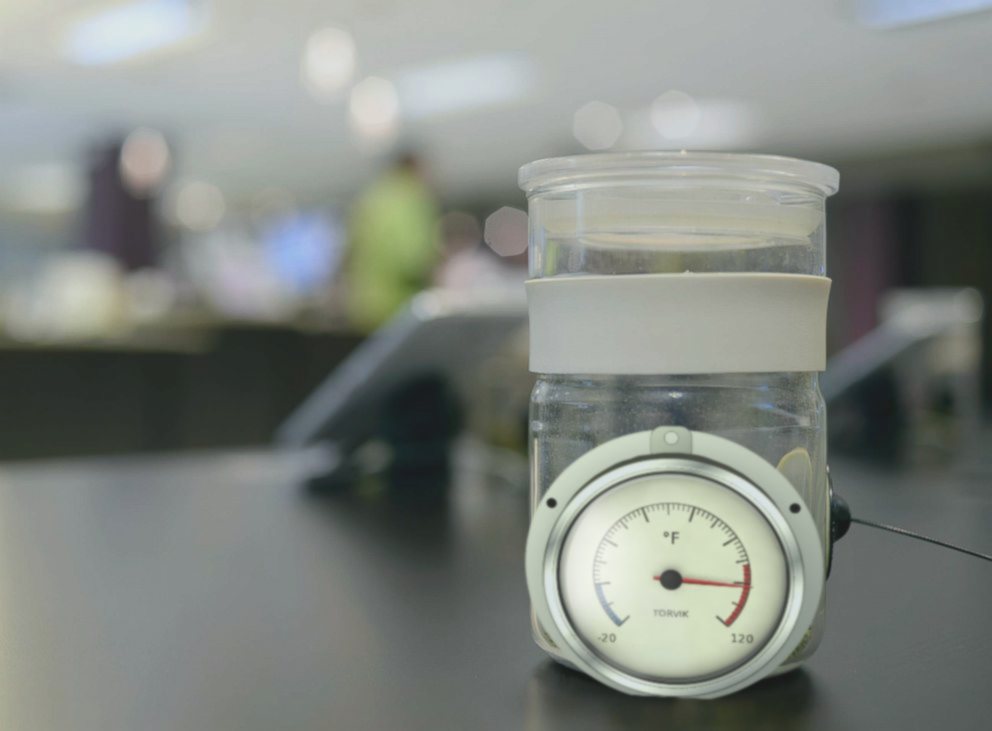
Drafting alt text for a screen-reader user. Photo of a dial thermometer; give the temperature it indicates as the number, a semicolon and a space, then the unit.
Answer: 100; °F
